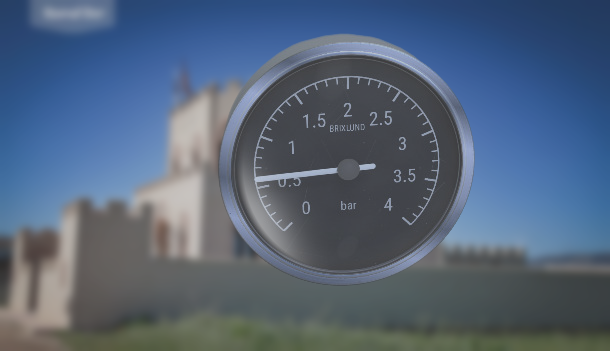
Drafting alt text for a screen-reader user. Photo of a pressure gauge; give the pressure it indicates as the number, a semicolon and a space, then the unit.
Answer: 0.6; bar
